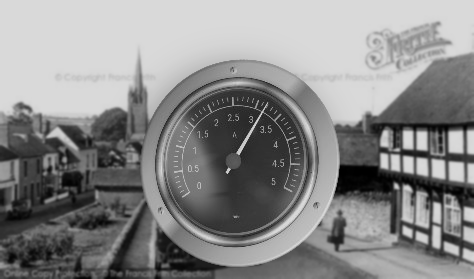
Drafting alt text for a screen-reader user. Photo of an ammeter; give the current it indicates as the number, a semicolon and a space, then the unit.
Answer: 3.2; A
